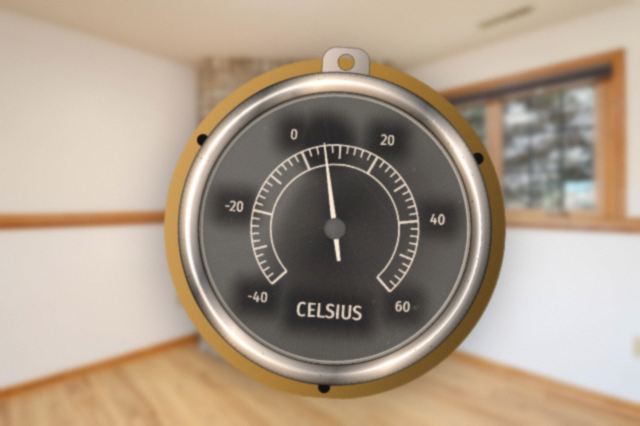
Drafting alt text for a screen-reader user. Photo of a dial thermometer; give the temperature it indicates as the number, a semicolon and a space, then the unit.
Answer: 6; °C
